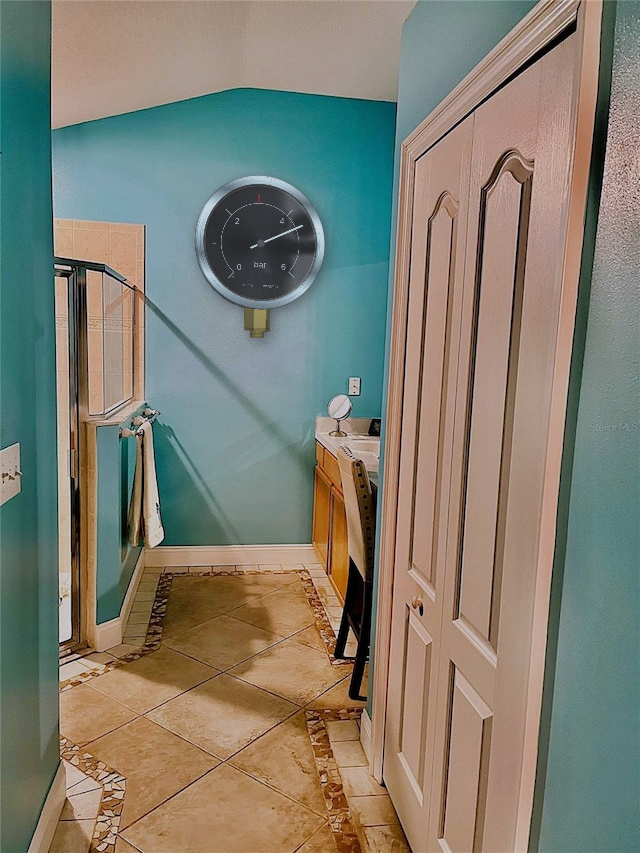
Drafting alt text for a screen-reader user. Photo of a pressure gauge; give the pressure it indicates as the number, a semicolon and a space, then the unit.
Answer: 4.5; bar
